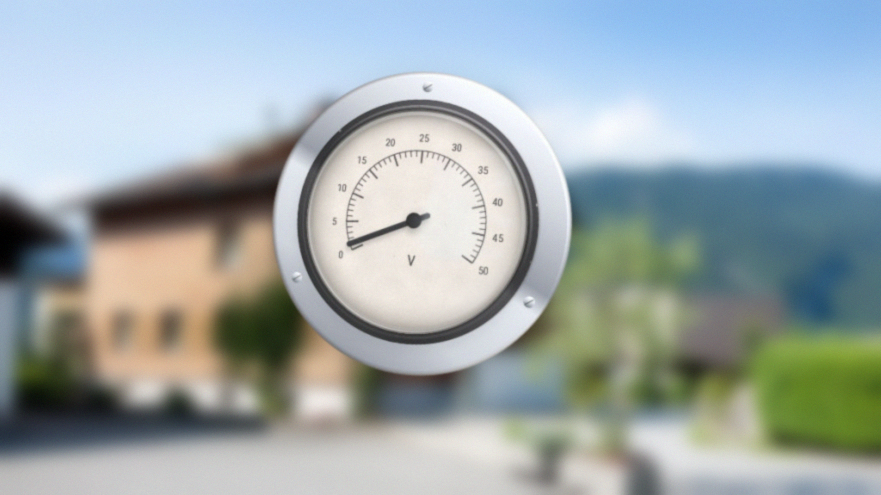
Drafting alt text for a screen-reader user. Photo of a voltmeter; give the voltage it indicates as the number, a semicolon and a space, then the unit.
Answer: 1; V
